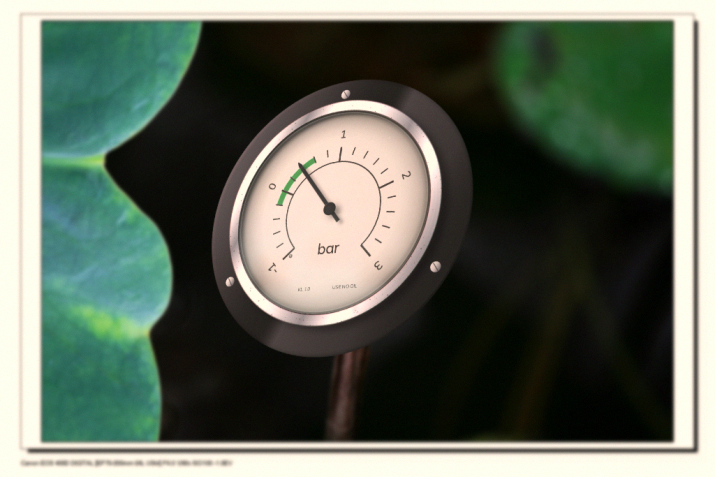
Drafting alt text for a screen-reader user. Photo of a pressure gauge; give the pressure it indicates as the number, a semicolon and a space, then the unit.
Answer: 0.4; bar
